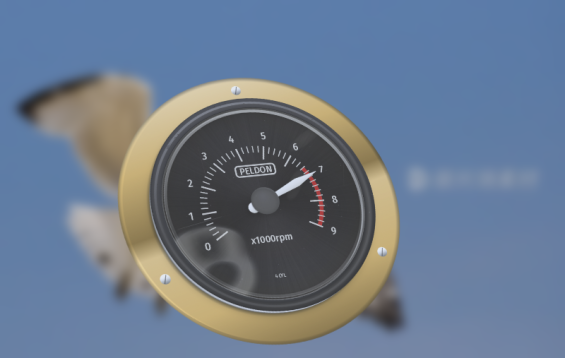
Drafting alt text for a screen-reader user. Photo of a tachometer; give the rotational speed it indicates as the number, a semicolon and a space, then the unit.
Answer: 7000; rpm
